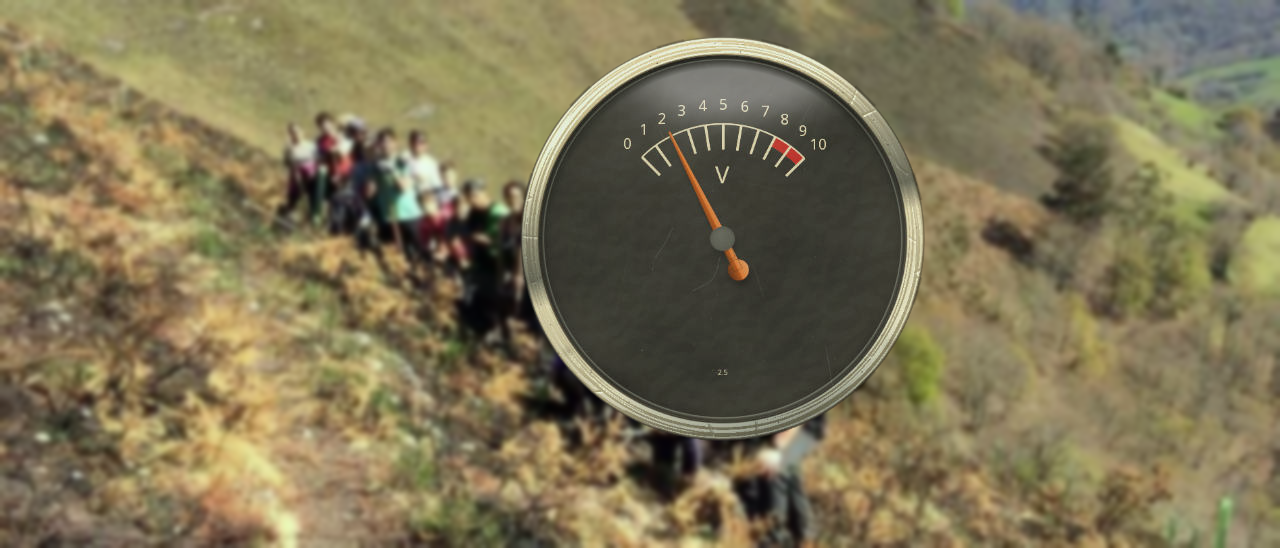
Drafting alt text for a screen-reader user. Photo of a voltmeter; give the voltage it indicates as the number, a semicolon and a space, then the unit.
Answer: 2; V
